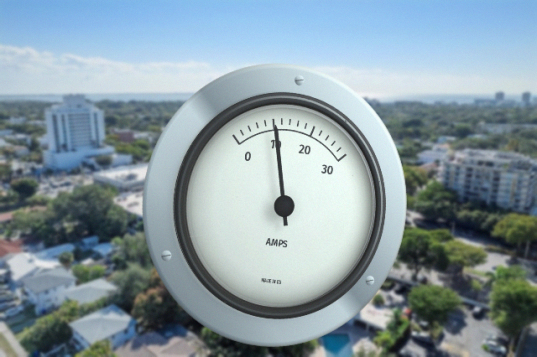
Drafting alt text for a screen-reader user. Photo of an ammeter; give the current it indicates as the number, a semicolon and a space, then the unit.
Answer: 10; A
